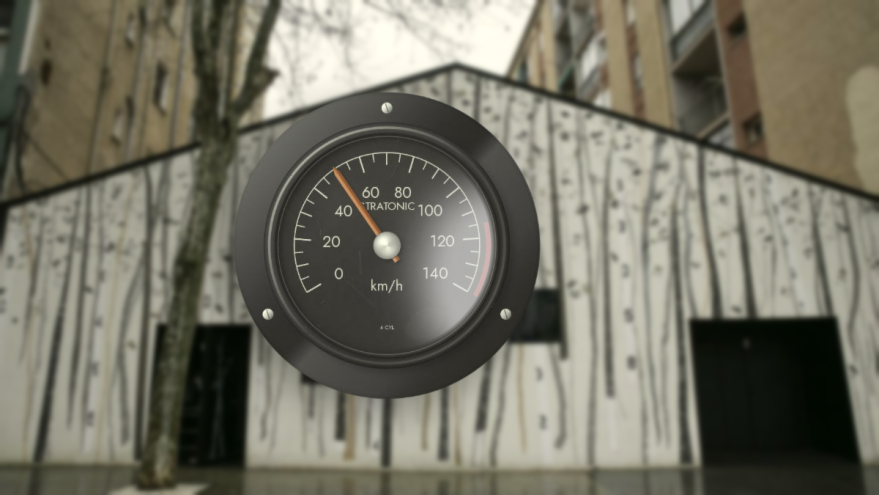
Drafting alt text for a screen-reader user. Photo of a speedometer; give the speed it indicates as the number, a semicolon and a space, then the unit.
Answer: 50; km/h
